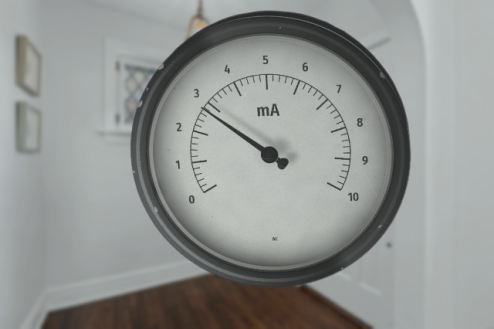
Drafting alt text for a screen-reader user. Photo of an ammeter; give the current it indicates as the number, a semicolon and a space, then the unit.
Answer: 2.8; mA
